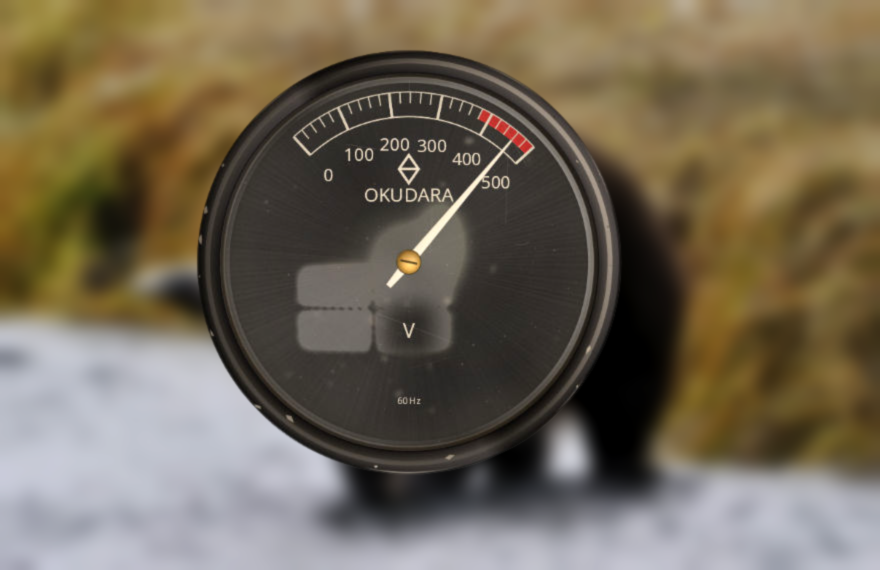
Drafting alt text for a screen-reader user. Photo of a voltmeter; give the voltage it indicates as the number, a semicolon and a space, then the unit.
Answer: 460; V
